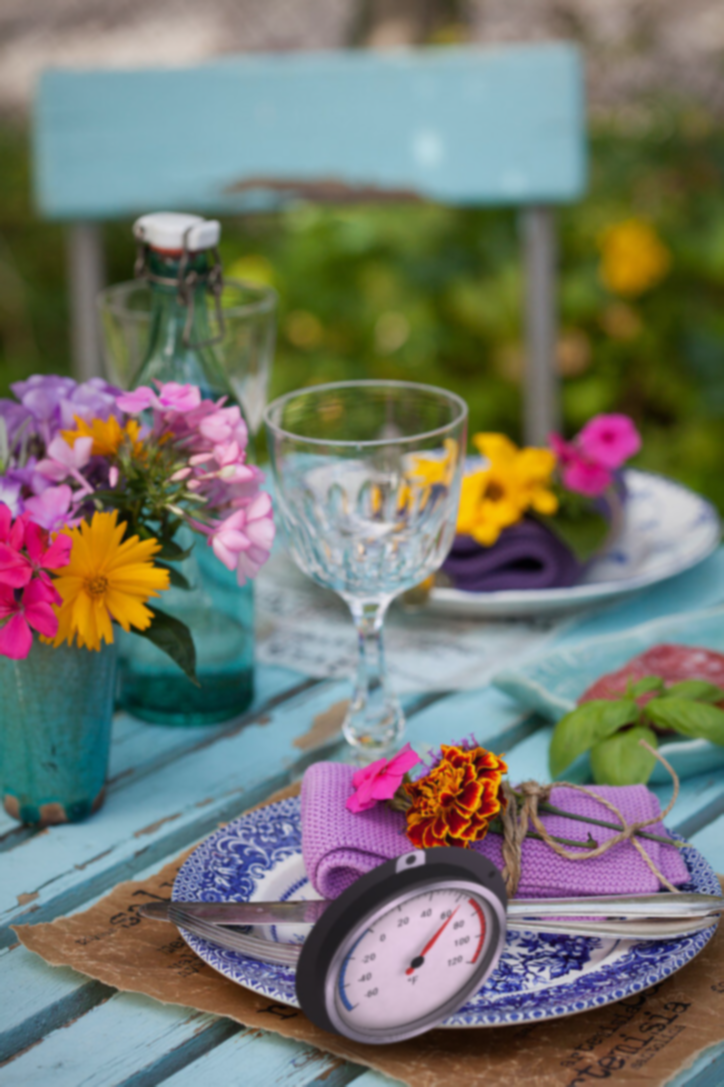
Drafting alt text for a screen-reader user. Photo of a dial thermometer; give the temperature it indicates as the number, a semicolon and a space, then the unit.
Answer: 60; °F
